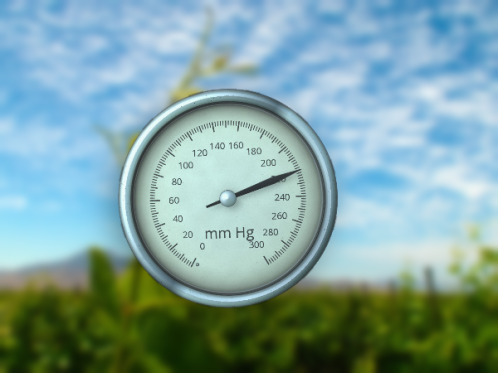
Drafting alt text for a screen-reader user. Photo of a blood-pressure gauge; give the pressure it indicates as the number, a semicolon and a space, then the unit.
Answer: 220; mmHg
